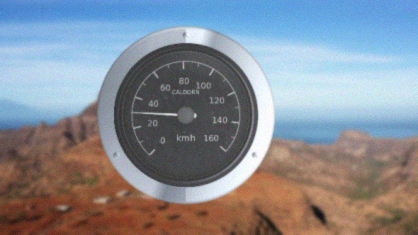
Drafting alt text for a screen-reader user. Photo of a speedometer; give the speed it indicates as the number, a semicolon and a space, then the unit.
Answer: 30; km/h
